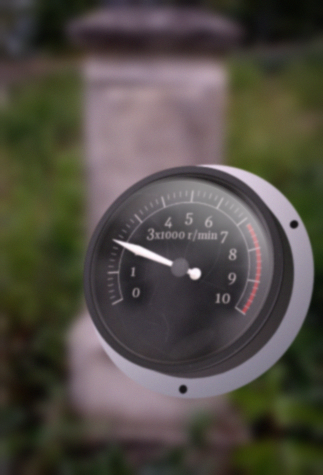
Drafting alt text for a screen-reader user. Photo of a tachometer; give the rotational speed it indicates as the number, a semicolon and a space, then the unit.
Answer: 2000; rpm
